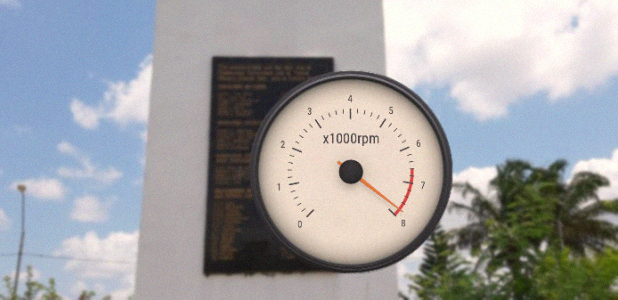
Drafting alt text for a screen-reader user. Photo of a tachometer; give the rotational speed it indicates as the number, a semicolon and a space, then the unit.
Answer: 7800; rpm
